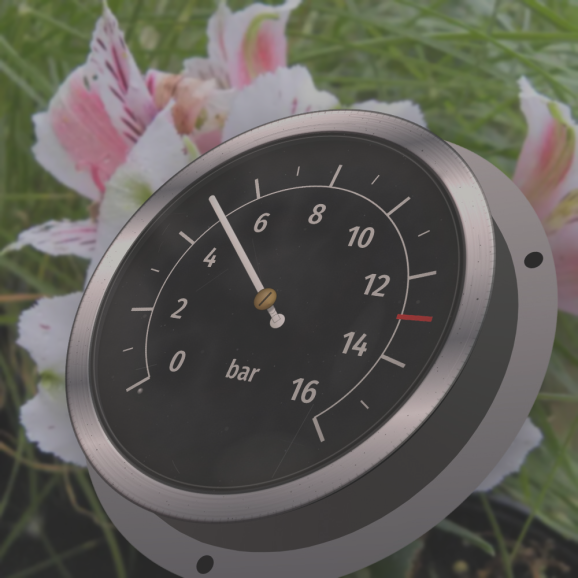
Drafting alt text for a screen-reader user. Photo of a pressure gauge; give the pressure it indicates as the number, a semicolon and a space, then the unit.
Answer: 5; bar
